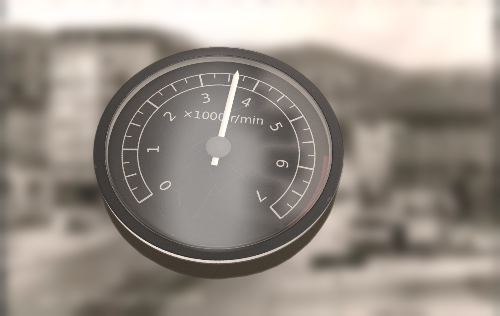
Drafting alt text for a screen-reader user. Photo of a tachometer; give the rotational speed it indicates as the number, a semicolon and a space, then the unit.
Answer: 3625; rpm
